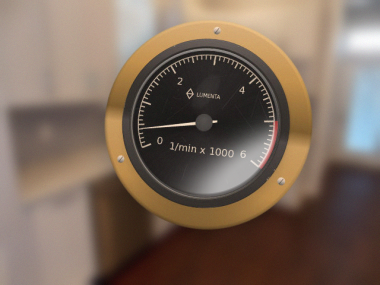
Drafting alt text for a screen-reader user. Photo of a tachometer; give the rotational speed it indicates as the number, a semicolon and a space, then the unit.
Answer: 400; rpm
